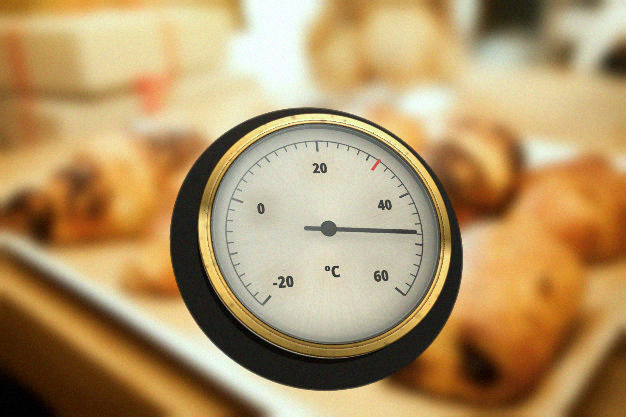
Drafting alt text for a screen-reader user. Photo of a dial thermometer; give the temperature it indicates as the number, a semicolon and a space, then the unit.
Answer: 48; °C
